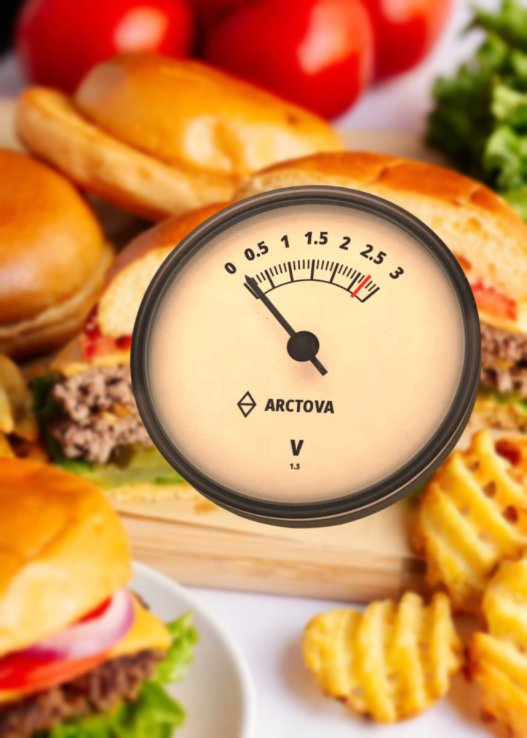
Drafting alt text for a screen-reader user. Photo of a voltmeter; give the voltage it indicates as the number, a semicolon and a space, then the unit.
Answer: 0.1; V
